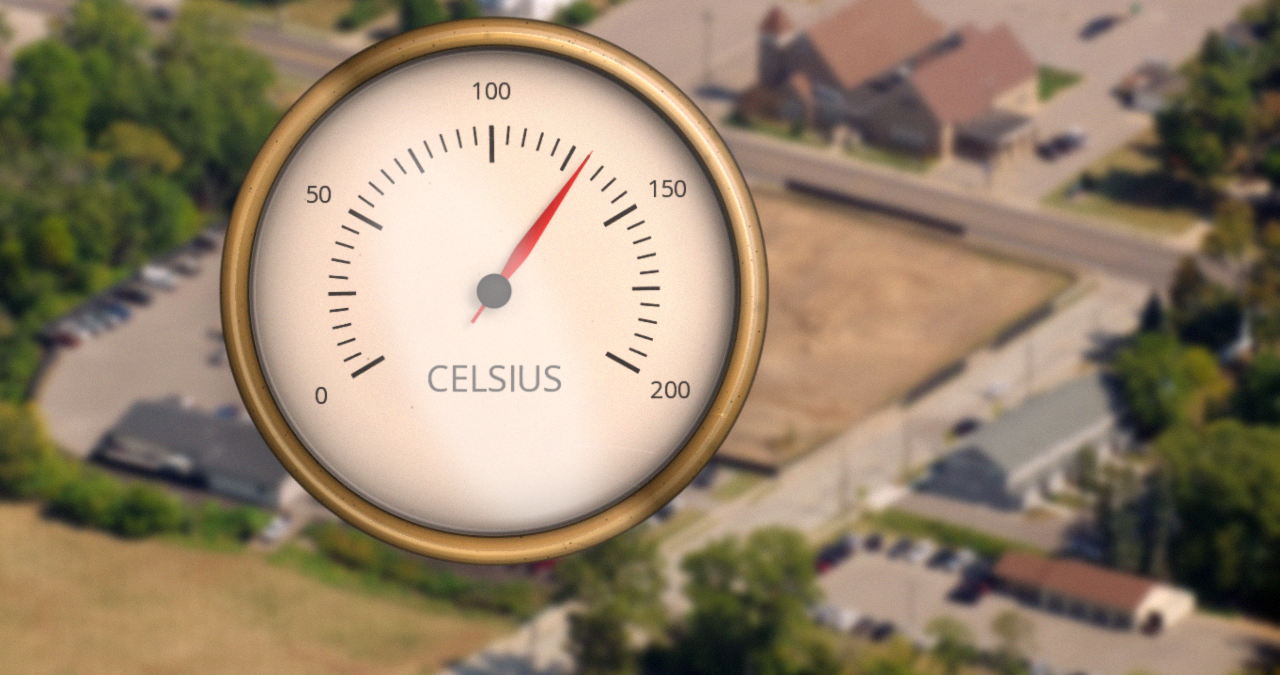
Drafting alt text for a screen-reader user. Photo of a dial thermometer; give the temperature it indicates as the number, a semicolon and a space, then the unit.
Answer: 130; °C
